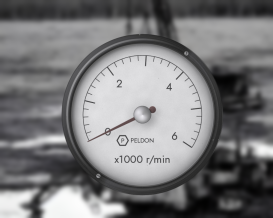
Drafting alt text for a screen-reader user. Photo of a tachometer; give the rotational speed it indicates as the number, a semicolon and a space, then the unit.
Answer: 0; rpm
